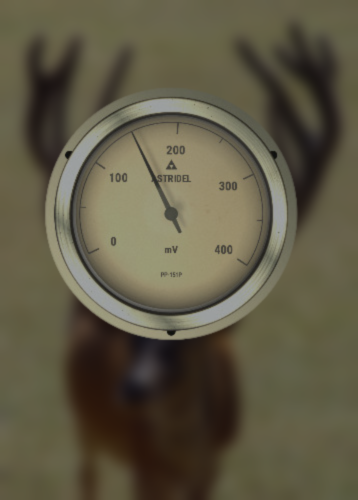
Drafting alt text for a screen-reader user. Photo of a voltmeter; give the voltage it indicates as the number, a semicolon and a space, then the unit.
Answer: 150; mV
